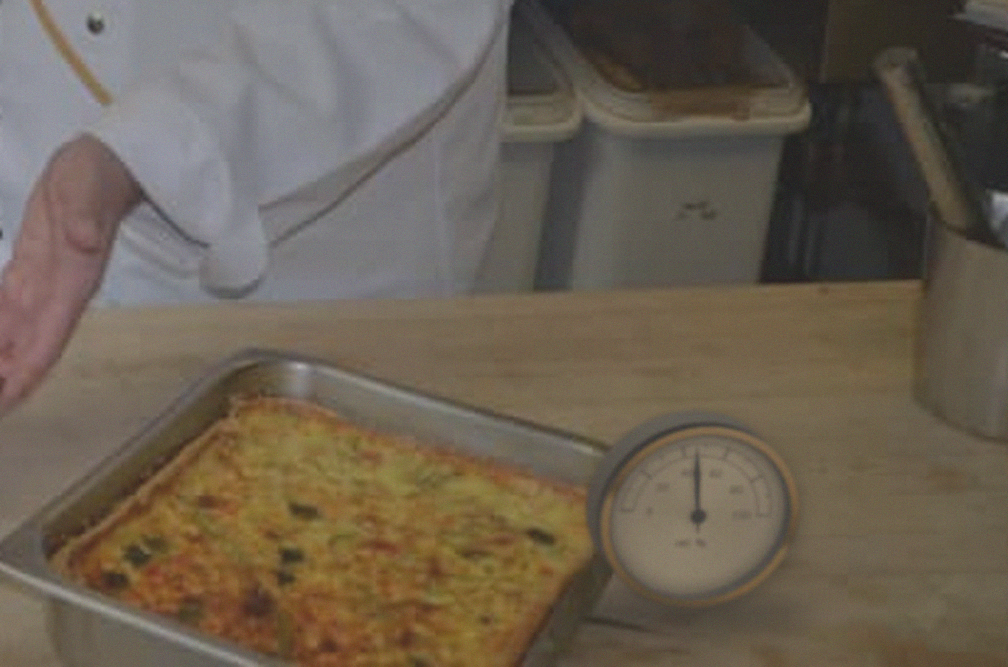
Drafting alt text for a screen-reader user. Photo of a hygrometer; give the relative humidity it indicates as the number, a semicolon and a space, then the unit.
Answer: 45; %
